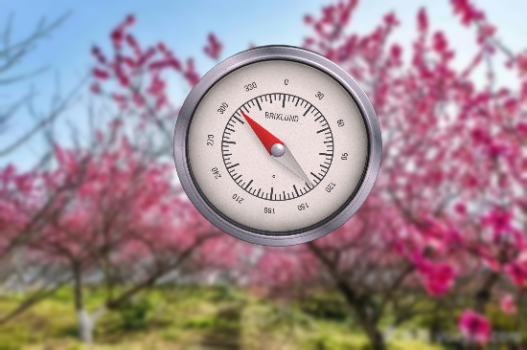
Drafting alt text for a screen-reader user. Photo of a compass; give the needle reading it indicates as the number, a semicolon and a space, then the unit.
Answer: 310; °
